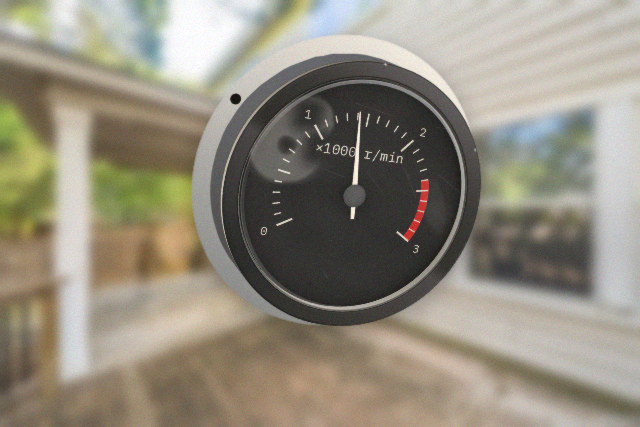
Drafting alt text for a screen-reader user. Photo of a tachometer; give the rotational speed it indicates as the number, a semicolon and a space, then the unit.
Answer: 1400; rpm
